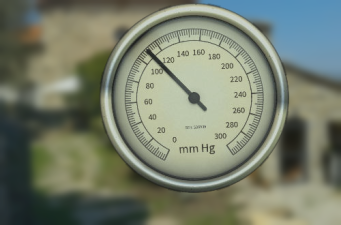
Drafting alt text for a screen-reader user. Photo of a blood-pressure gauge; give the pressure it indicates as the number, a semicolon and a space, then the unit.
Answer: 110; mmHg
